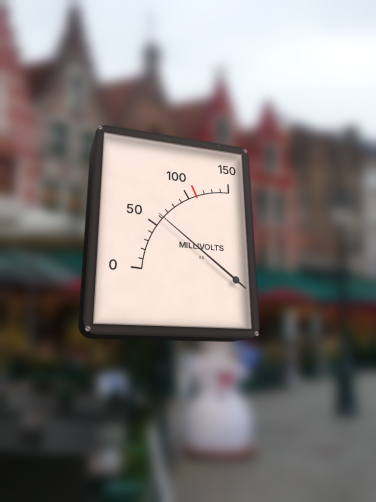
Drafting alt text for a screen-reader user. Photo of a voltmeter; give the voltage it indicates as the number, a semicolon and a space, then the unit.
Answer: 60; mV
